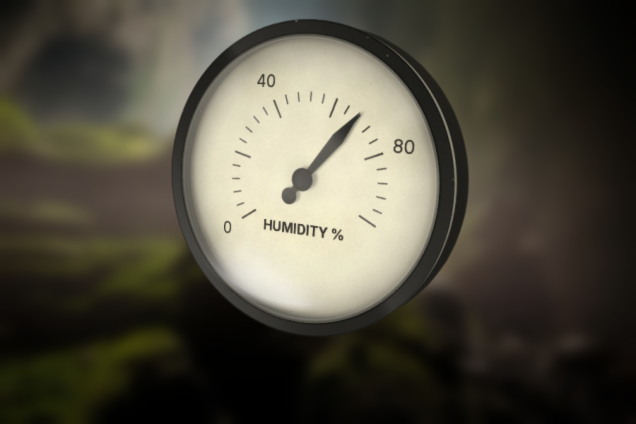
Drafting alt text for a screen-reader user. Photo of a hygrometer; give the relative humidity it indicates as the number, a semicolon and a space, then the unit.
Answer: 68; %
